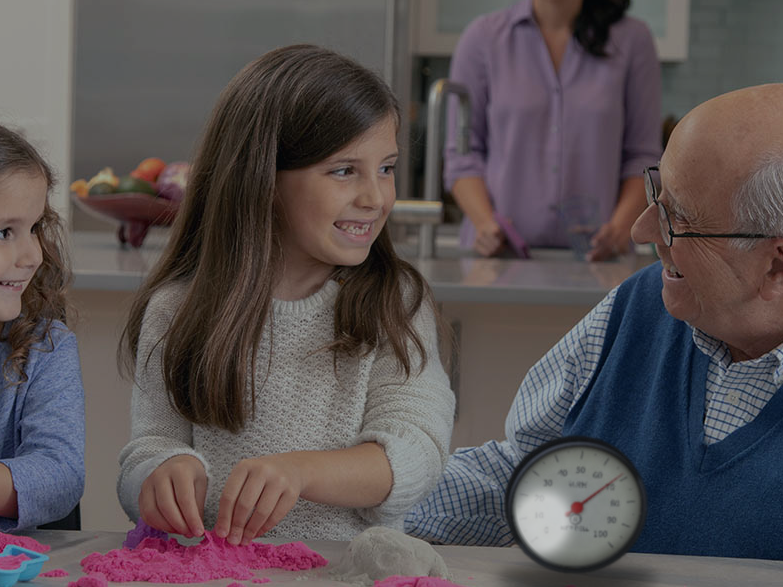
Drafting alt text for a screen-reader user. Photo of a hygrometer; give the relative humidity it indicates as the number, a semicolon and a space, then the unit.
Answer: 67.5; %
